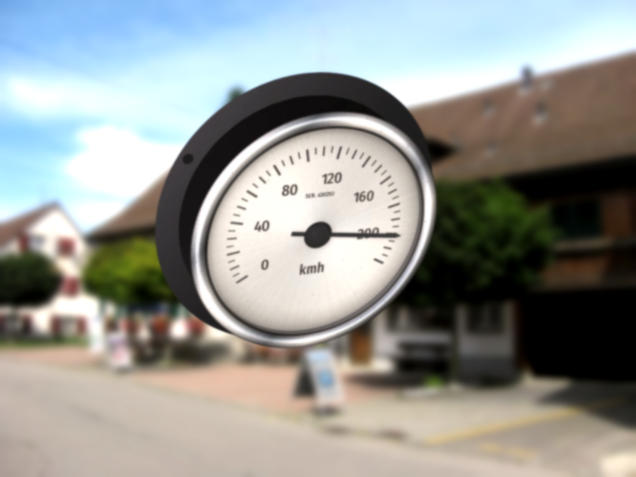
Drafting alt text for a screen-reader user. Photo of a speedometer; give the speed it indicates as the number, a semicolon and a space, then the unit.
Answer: 200; km/h
